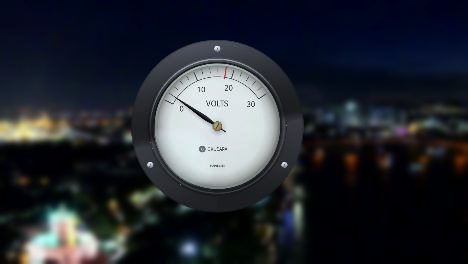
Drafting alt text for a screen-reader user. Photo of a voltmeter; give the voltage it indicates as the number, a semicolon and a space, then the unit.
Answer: 2; V
